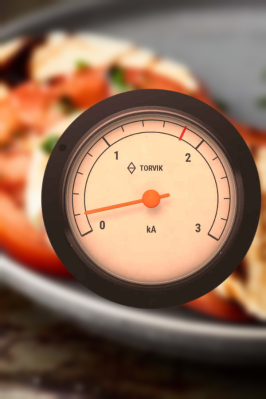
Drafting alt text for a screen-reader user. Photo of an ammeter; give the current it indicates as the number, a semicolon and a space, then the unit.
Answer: 0.2; kA
